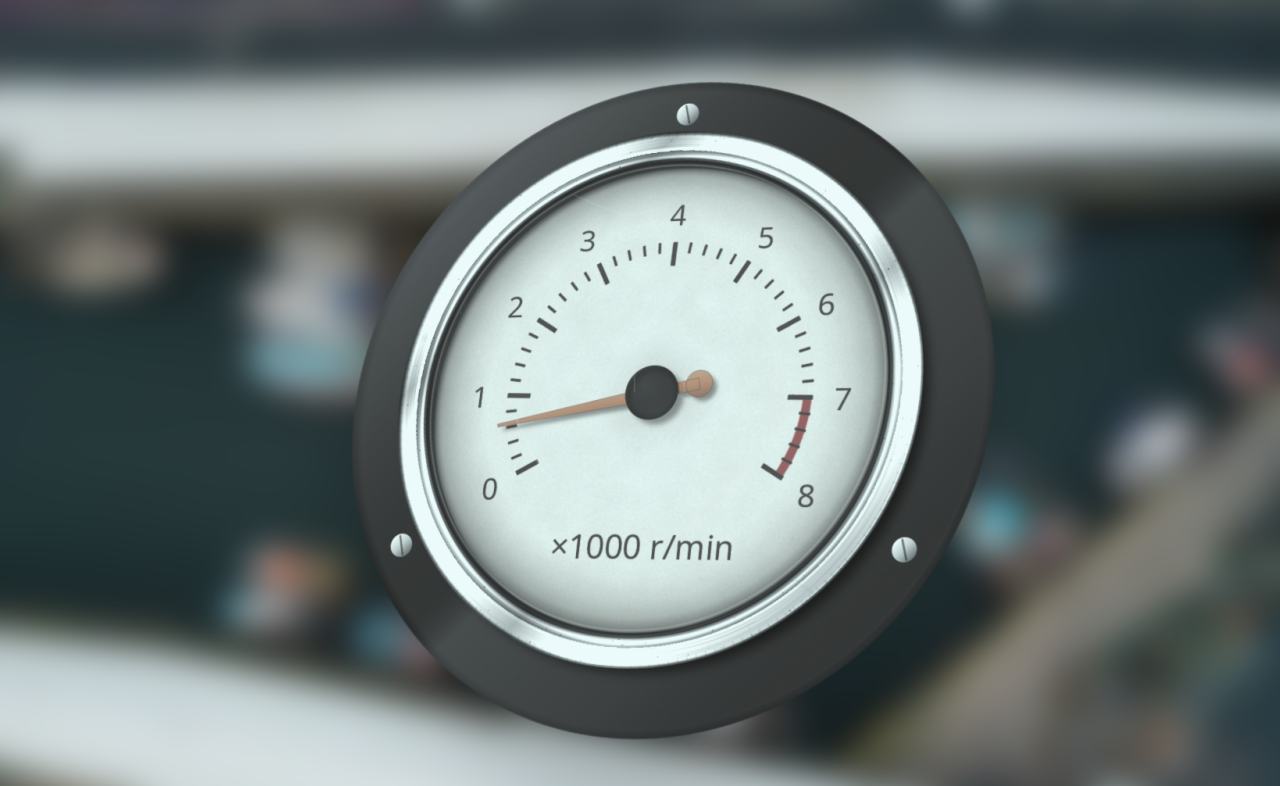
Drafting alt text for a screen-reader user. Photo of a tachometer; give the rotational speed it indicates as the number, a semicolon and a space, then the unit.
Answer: 600; rpm
